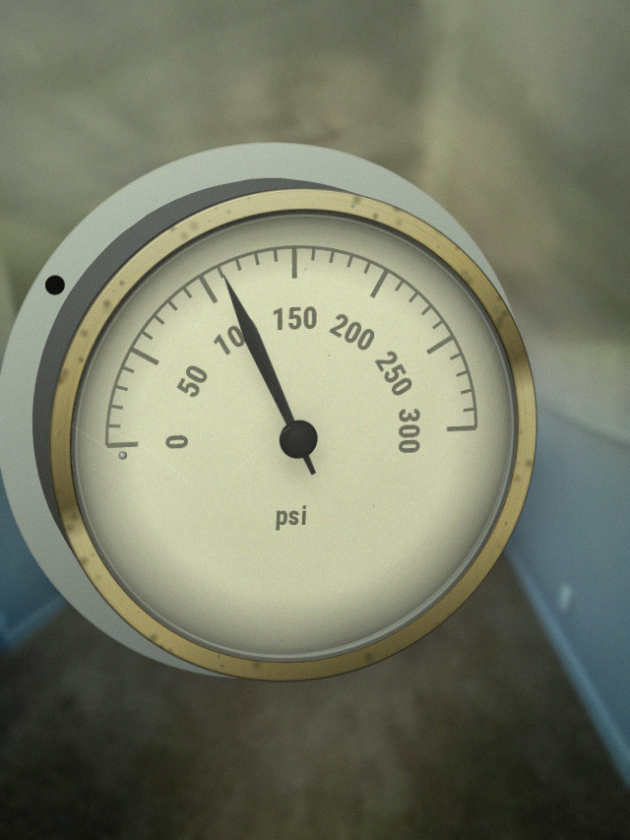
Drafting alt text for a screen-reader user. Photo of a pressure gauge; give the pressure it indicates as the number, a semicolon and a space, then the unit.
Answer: 110; psi
